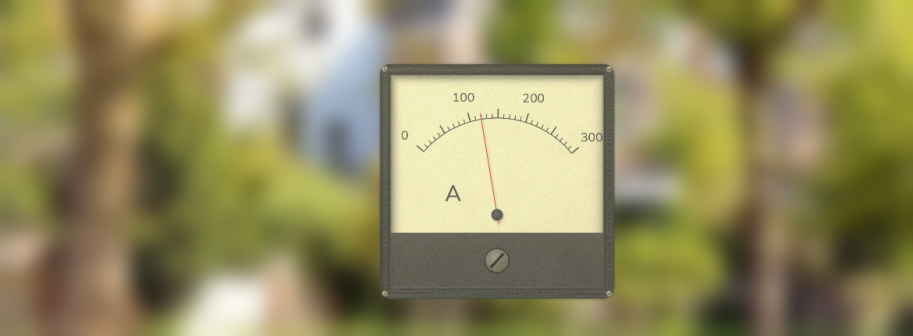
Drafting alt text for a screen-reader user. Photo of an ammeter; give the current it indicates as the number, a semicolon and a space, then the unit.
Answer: 120; A
